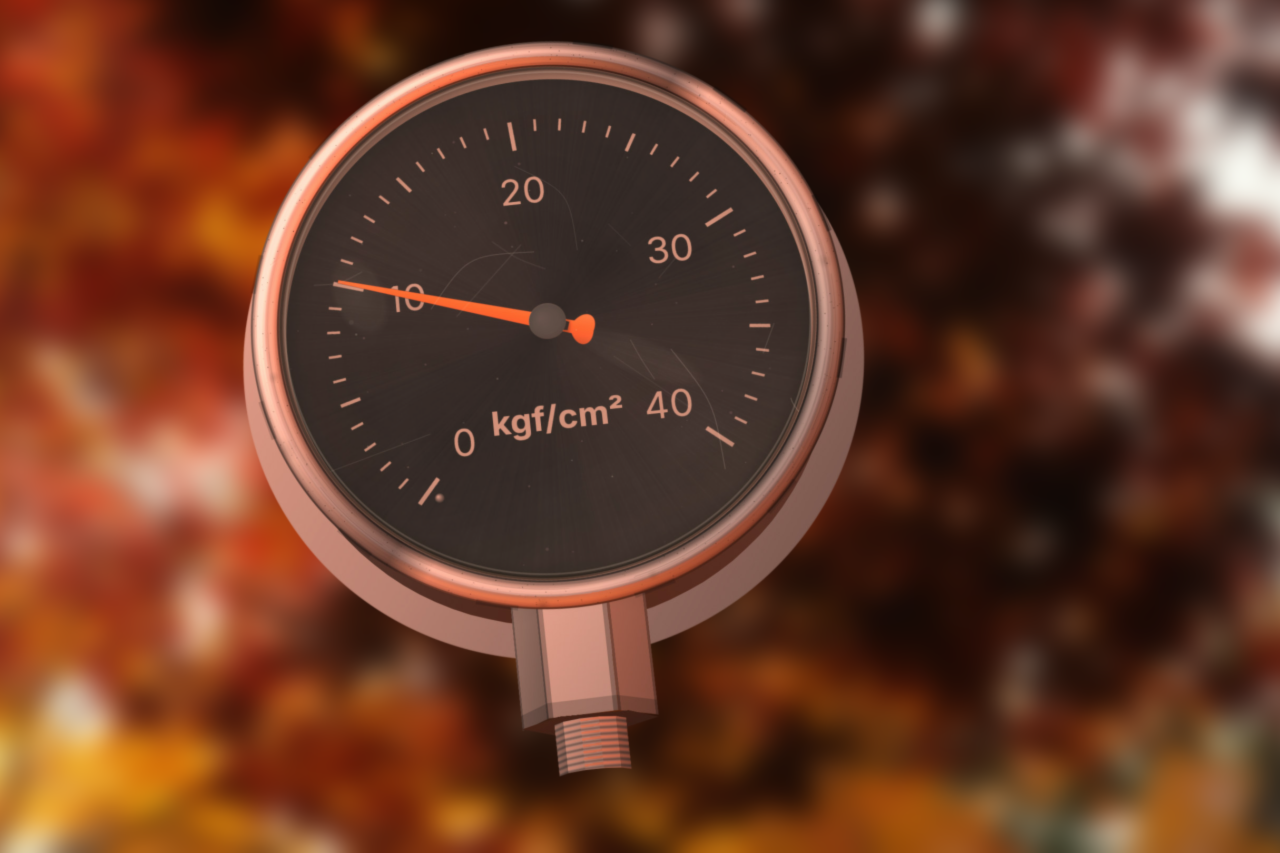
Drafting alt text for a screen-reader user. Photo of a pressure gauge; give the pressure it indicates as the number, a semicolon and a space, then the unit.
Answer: 10; kg/cm²
